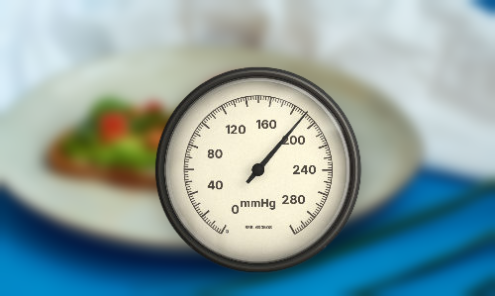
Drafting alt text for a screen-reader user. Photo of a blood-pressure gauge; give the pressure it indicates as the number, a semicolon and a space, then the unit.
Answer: 190; mmHg
